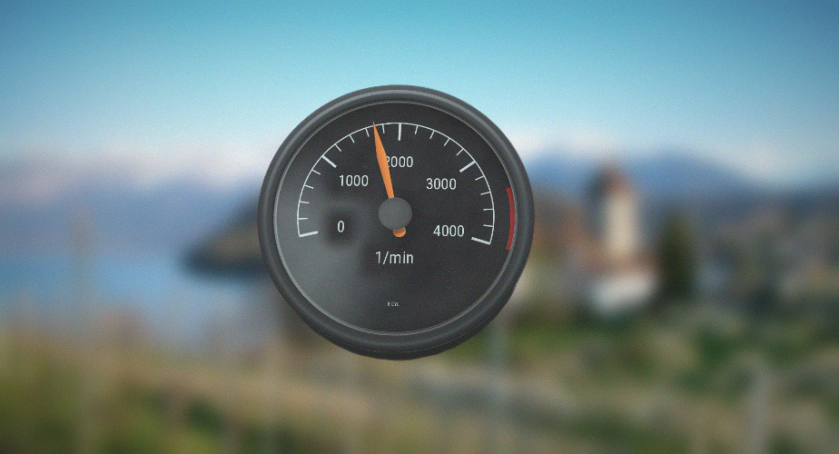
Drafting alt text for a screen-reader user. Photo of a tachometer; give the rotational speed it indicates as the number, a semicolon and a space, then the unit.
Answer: 1700; rpm
